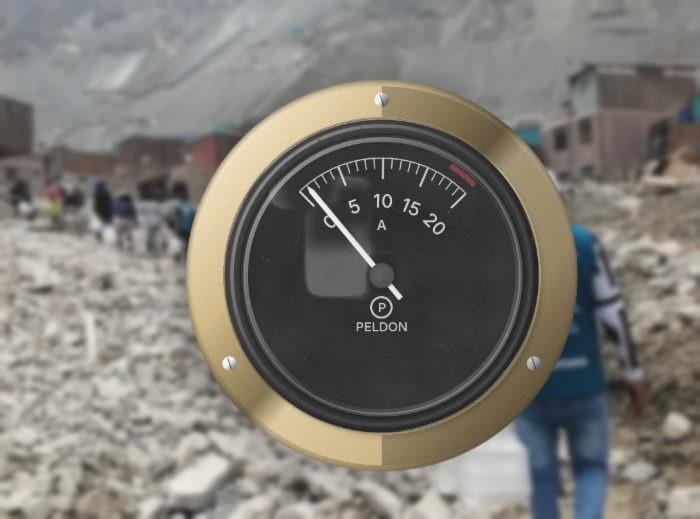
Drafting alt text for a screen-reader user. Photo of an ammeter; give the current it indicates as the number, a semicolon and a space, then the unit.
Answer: 1; A
